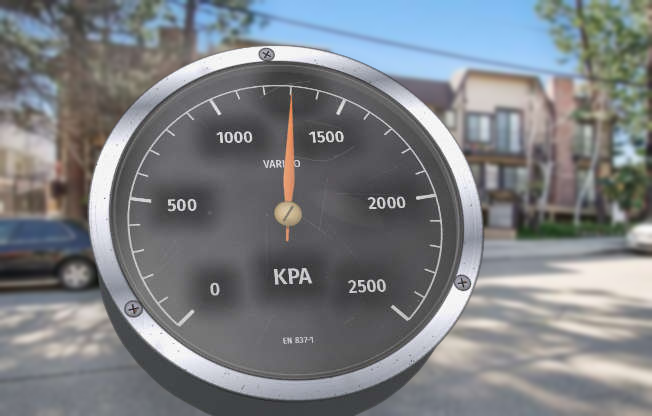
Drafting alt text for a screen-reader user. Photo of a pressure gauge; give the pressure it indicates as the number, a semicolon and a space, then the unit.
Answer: 1300; kPa
